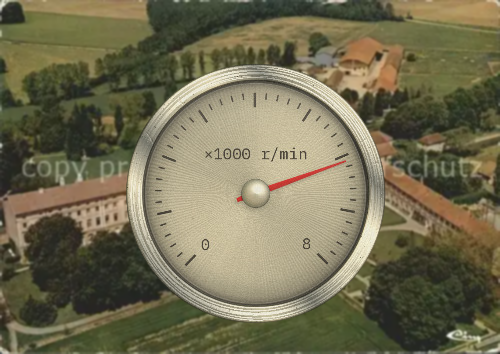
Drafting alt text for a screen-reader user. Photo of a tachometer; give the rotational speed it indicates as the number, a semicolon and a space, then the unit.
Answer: 6100; rpm
